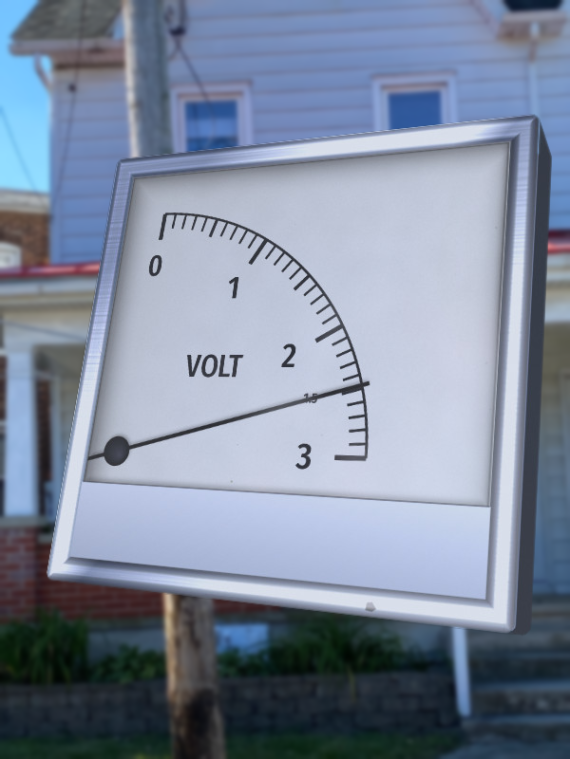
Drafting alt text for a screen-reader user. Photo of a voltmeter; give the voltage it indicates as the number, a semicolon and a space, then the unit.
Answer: 2.5; V
